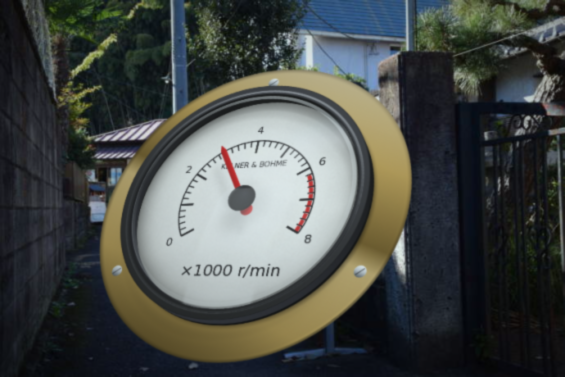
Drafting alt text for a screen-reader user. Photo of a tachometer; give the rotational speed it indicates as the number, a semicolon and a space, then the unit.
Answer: 3000; rpm
